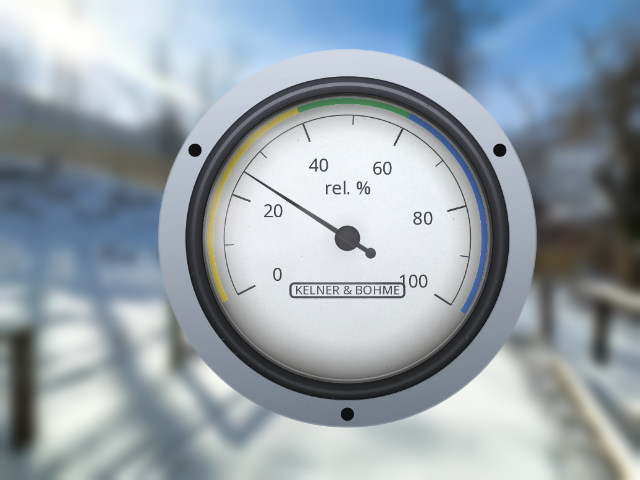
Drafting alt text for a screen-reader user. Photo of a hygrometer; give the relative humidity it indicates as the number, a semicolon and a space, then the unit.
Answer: 25; %
